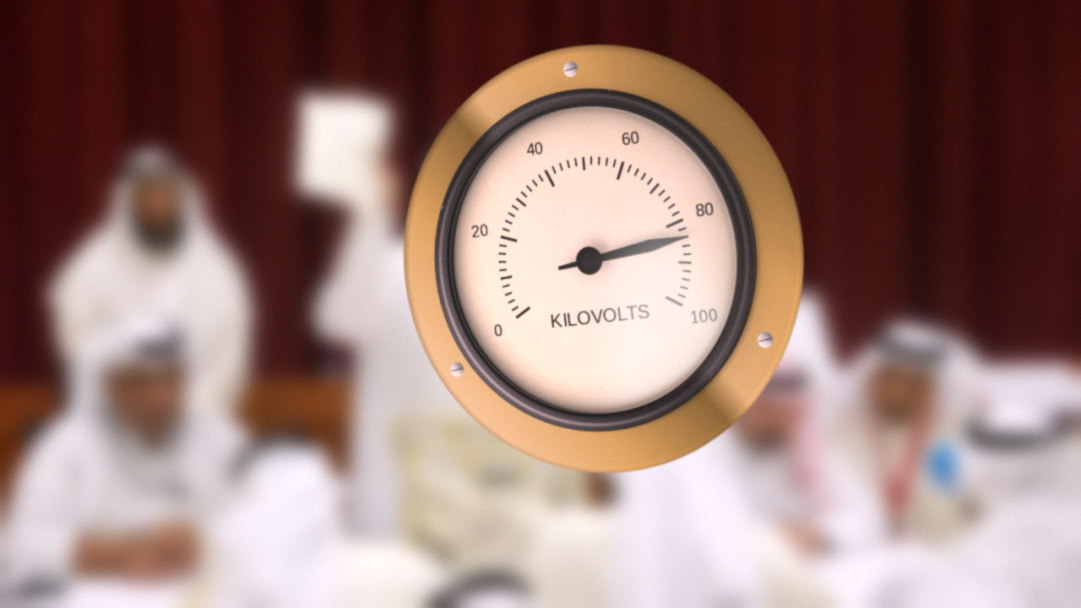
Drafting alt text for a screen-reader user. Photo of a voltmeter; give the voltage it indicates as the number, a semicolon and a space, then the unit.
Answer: 84; kV
